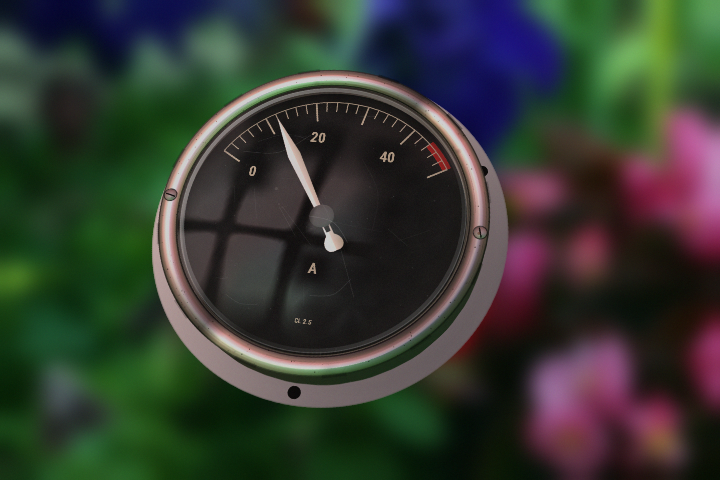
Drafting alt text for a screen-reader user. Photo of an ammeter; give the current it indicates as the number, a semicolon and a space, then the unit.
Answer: 12; A
